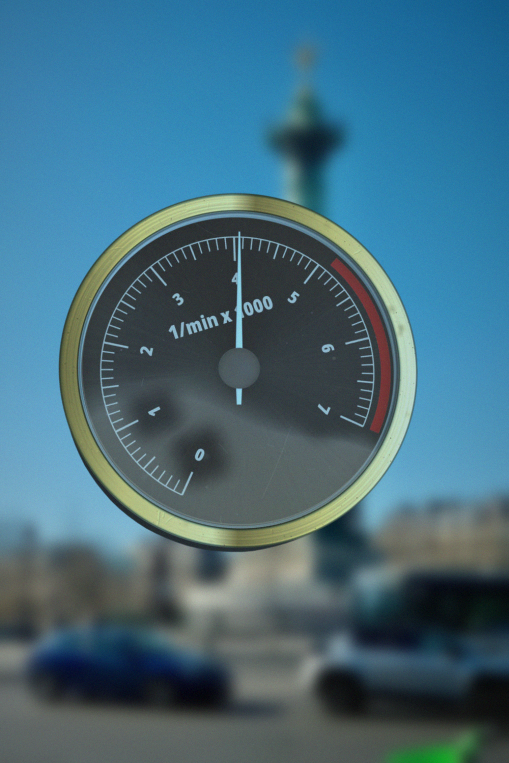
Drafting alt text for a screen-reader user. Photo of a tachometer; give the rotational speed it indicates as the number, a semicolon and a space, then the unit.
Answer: 4050; rpm
